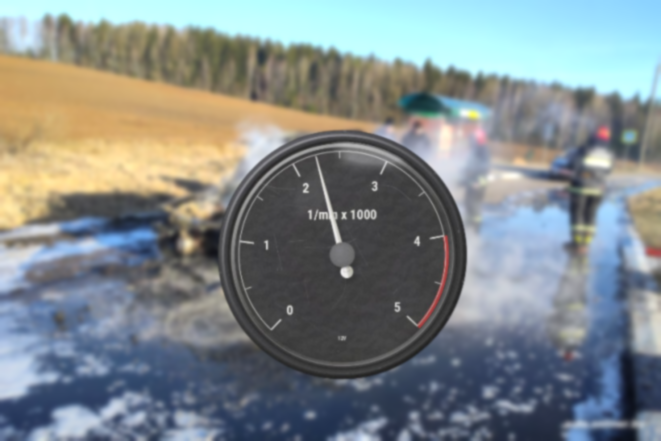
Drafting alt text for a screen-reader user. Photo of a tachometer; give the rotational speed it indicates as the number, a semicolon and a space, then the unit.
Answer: 2250; rpm
